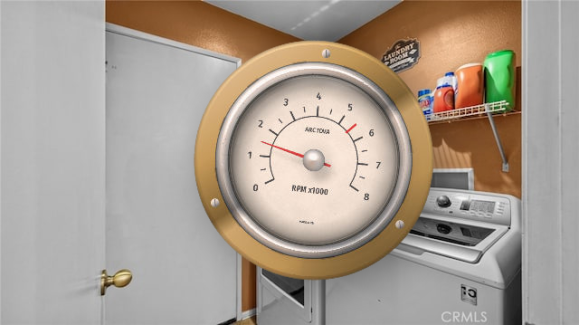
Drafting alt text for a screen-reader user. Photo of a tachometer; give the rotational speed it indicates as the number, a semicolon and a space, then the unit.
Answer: 1500; rpm
